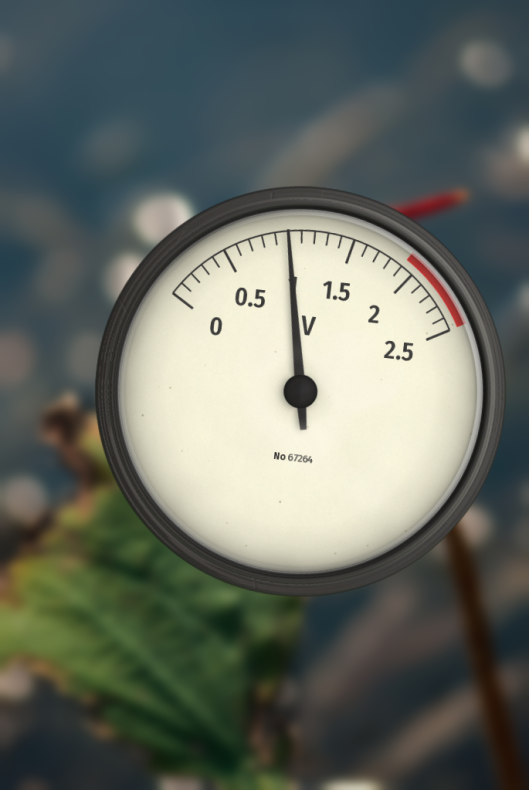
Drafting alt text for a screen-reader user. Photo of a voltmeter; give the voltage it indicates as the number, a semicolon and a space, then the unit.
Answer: 1; V
